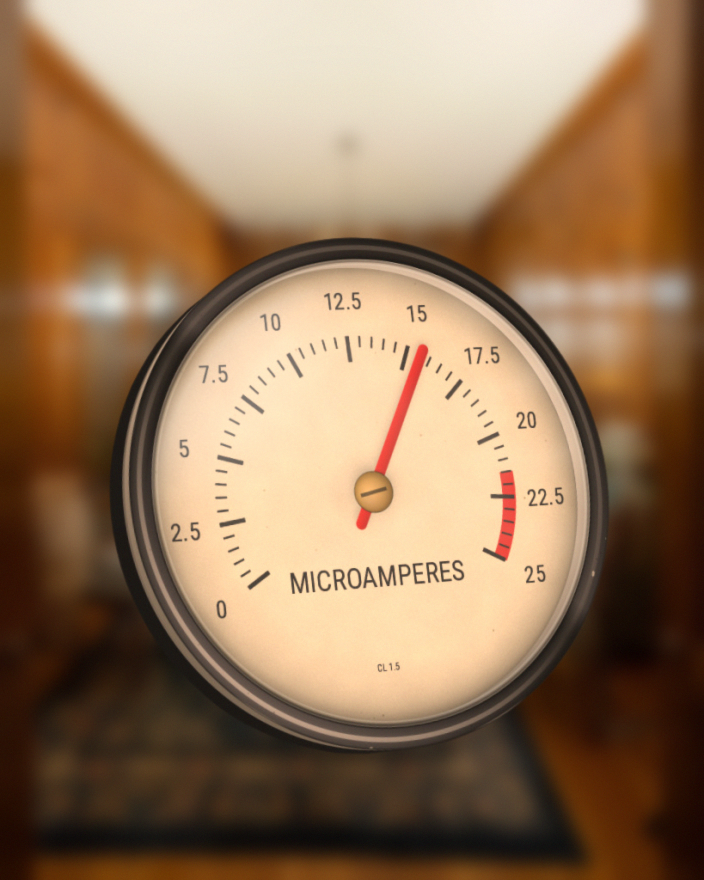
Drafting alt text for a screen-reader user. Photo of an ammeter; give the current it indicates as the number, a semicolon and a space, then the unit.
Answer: 15.5; µA
